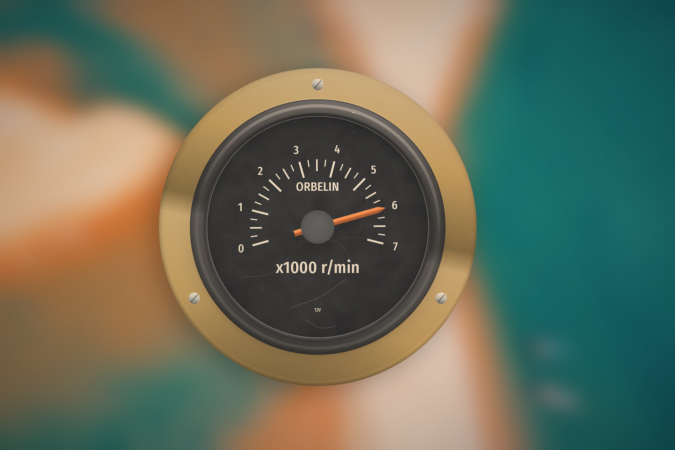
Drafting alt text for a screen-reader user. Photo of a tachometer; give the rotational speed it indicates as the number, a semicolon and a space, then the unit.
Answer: 6000; rpm
